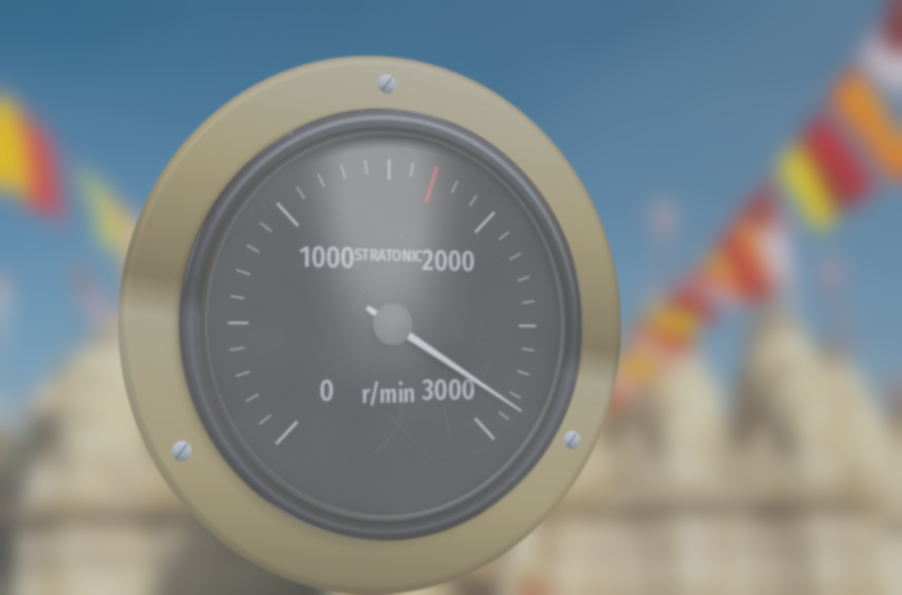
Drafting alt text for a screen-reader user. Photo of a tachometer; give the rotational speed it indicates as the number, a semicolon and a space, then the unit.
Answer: 2850; rpm
